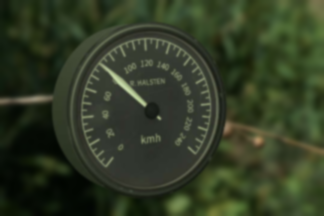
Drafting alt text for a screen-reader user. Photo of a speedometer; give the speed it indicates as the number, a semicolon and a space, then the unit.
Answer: 80; km/h
